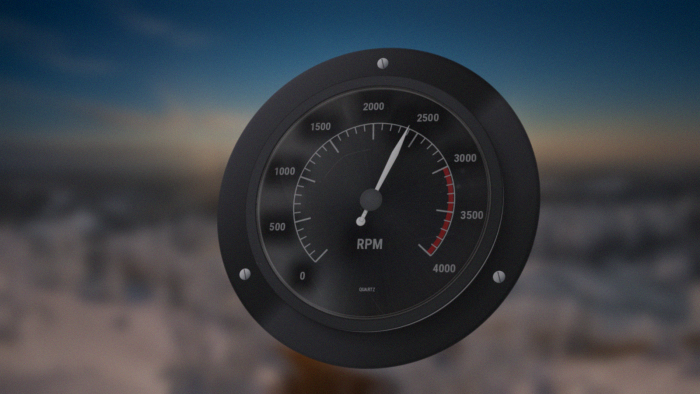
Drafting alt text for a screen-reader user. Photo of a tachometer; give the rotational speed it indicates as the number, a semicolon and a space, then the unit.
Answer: 2400; rpm
